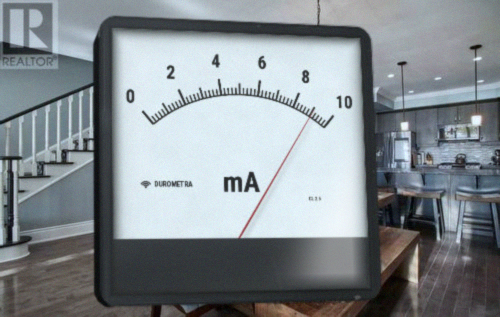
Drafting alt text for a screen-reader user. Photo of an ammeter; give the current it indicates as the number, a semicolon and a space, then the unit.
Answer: 9; mA
